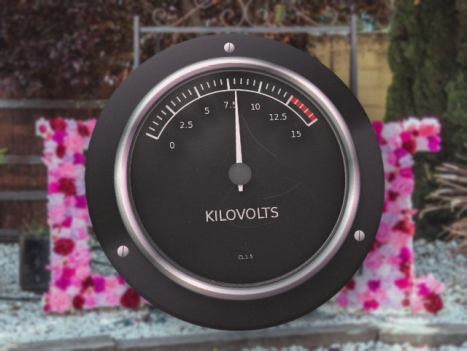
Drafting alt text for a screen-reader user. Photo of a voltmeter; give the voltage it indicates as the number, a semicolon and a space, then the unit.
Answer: 8; kV
